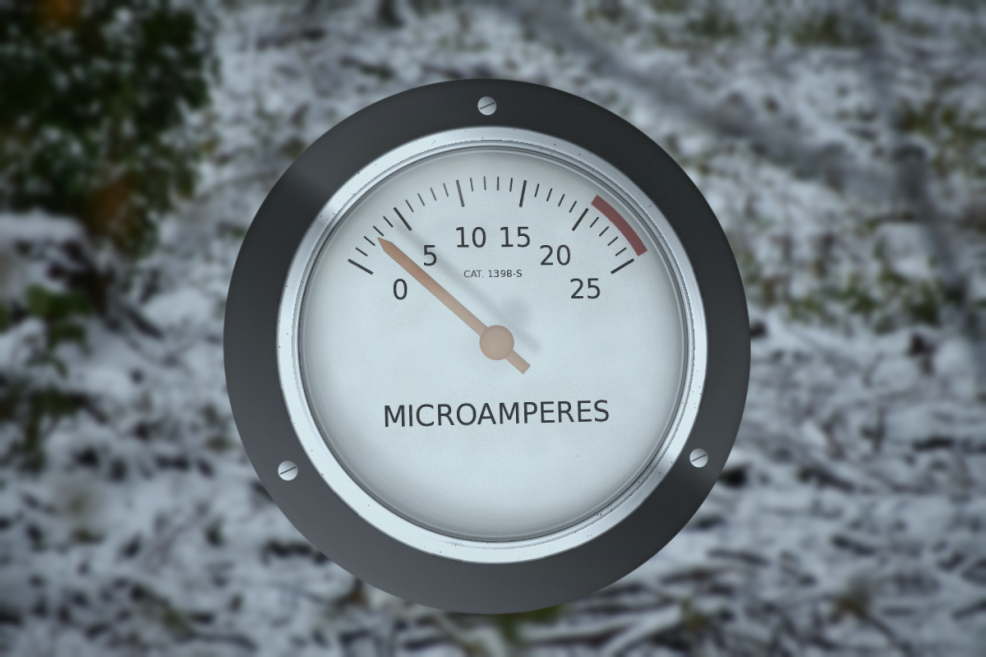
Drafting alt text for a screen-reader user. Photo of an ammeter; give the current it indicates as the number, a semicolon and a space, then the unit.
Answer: 2.5; µA
